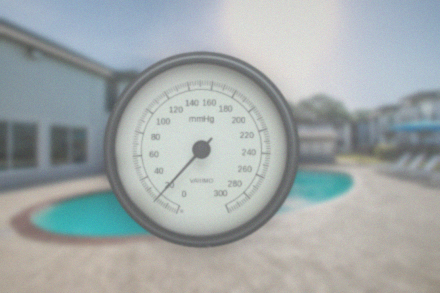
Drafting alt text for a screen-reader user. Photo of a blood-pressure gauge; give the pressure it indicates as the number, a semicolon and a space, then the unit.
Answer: 20; mmHg
